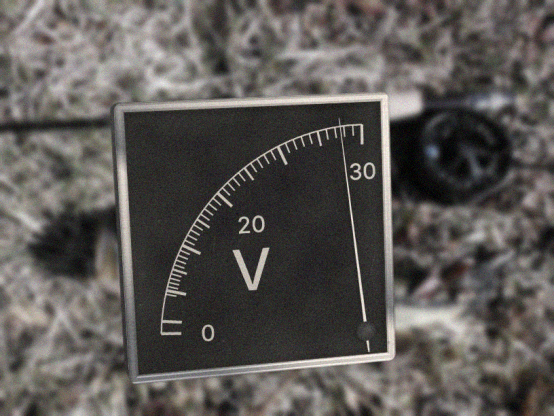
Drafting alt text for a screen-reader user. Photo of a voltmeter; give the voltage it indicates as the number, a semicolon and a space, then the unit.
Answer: 28.75; V
